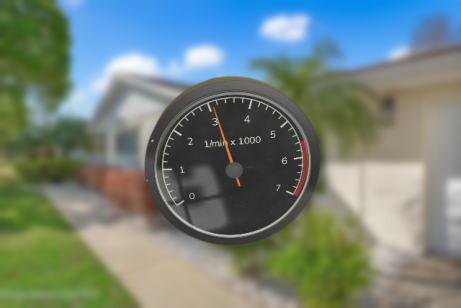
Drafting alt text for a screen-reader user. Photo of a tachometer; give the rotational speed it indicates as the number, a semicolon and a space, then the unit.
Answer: 3100; rpm
